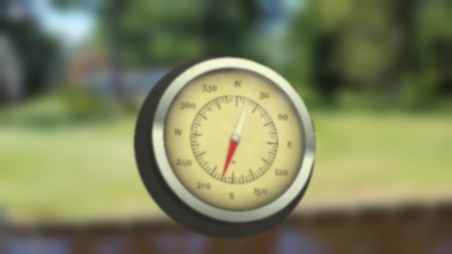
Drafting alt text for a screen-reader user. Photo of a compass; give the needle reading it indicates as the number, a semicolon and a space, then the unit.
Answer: 195; °
